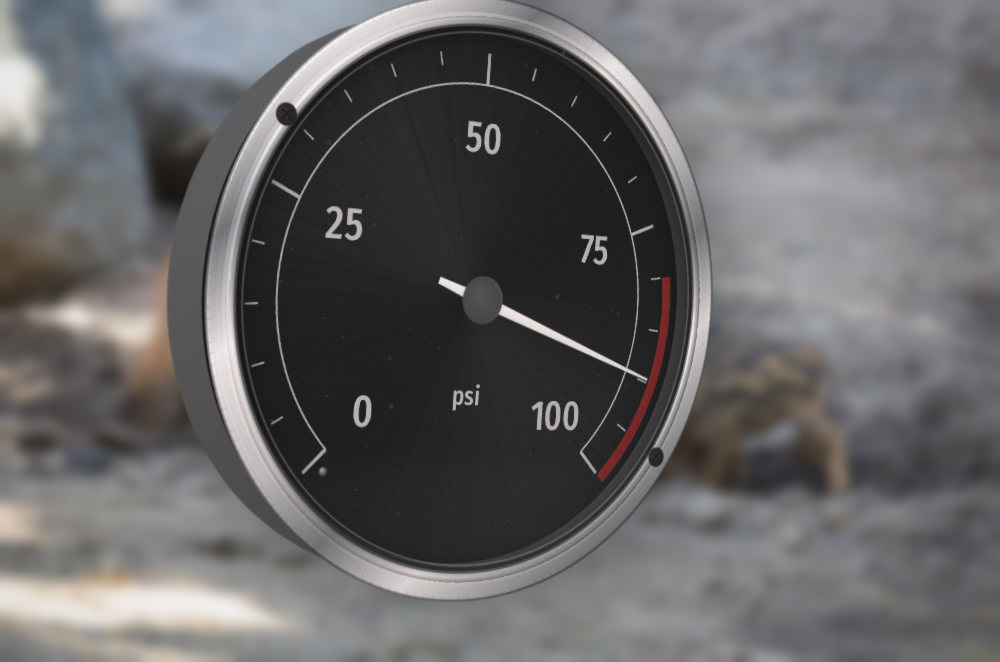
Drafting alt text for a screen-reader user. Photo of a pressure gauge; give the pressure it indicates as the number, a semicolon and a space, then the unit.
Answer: 90; psi
